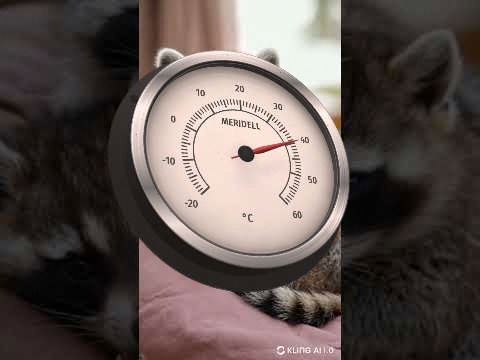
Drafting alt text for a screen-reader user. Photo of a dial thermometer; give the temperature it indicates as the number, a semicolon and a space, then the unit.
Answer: 40; °C
